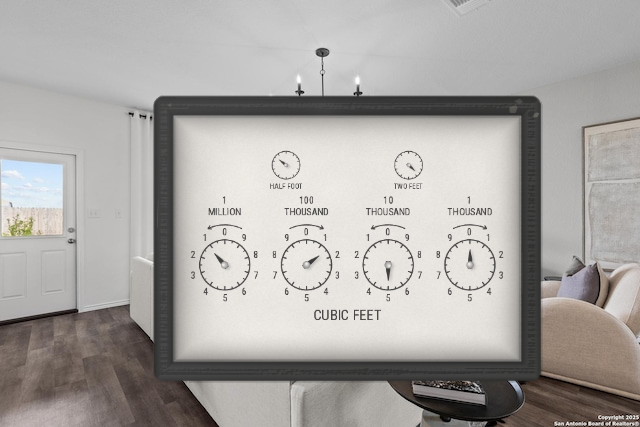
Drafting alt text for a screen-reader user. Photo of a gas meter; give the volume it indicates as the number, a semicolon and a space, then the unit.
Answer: 115000; ft³
